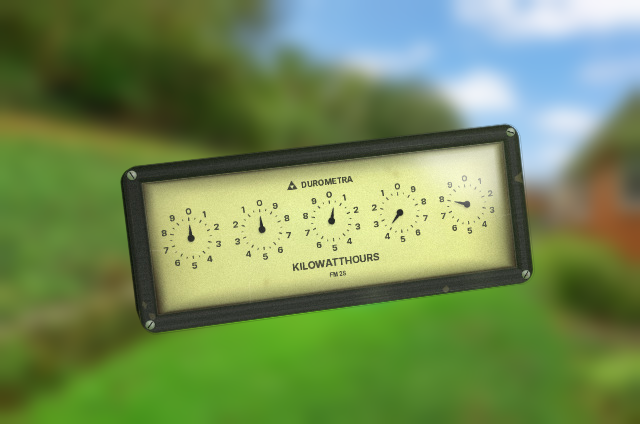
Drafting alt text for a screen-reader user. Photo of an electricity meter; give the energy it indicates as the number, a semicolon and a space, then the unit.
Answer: 38; kWh
